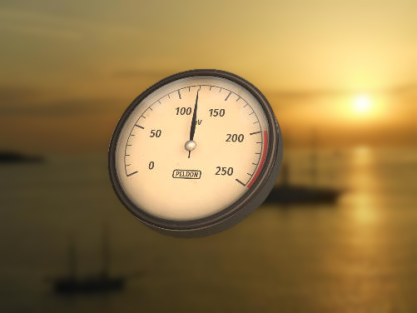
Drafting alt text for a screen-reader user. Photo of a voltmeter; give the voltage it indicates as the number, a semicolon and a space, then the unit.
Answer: 120; mV
